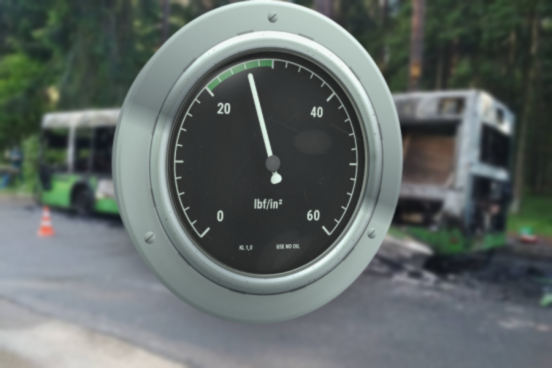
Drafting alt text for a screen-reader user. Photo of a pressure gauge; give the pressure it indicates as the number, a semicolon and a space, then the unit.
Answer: 26; psi
